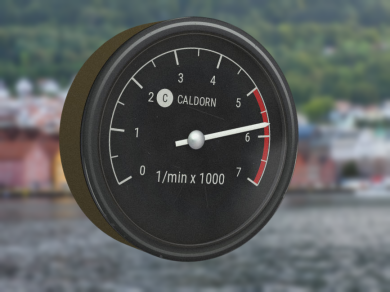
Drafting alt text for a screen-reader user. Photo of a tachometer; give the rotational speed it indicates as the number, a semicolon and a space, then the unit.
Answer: 5750; rpm
